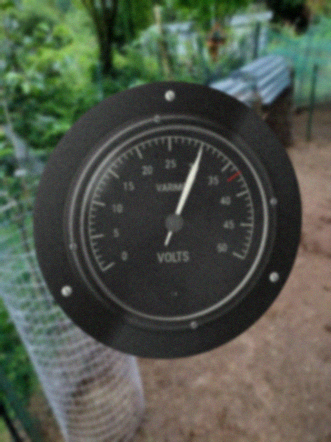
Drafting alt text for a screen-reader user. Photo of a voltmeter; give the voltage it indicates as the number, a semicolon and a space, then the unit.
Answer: 30; V
